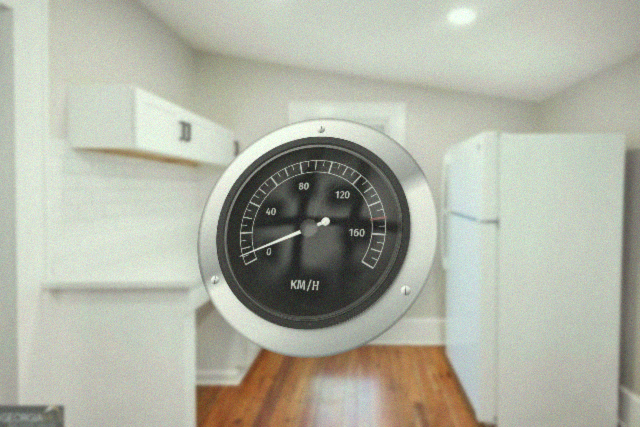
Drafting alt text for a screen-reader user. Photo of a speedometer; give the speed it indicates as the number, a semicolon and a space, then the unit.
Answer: 5; km/h
